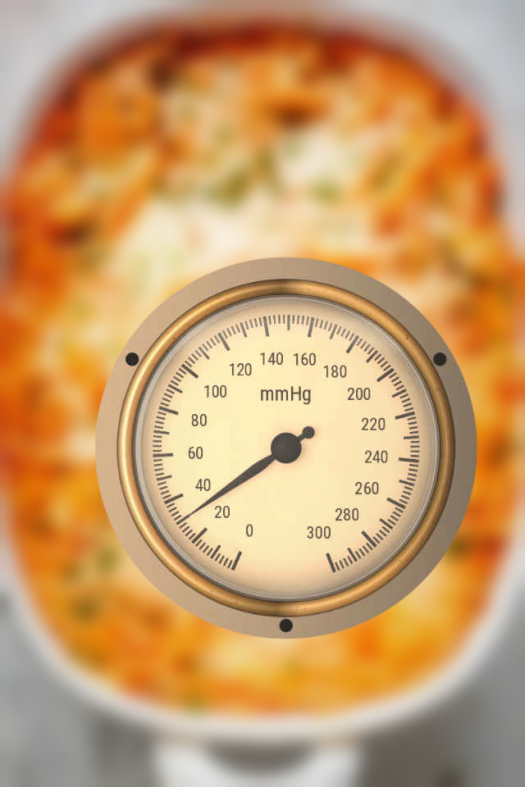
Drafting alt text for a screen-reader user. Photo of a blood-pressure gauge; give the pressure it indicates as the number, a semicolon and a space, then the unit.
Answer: 30; mmHg
